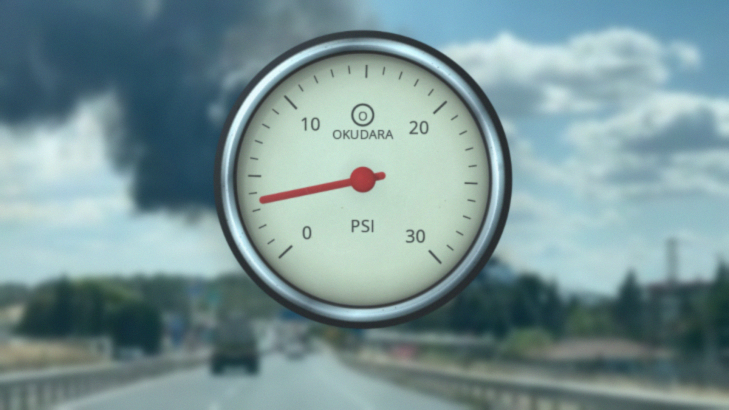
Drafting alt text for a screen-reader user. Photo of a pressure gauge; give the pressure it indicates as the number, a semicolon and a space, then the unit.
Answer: 3.5; psi
